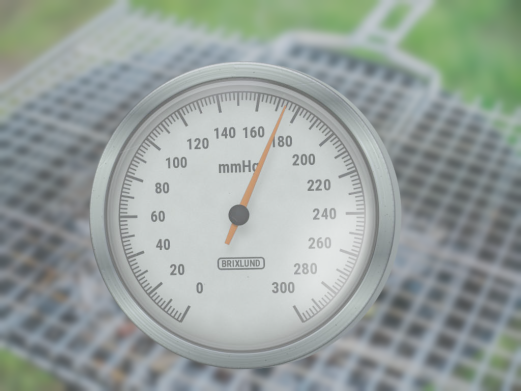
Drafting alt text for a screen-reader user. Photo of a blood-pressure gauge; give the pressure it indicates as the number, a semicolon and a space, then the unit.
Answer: 174; mmHg
